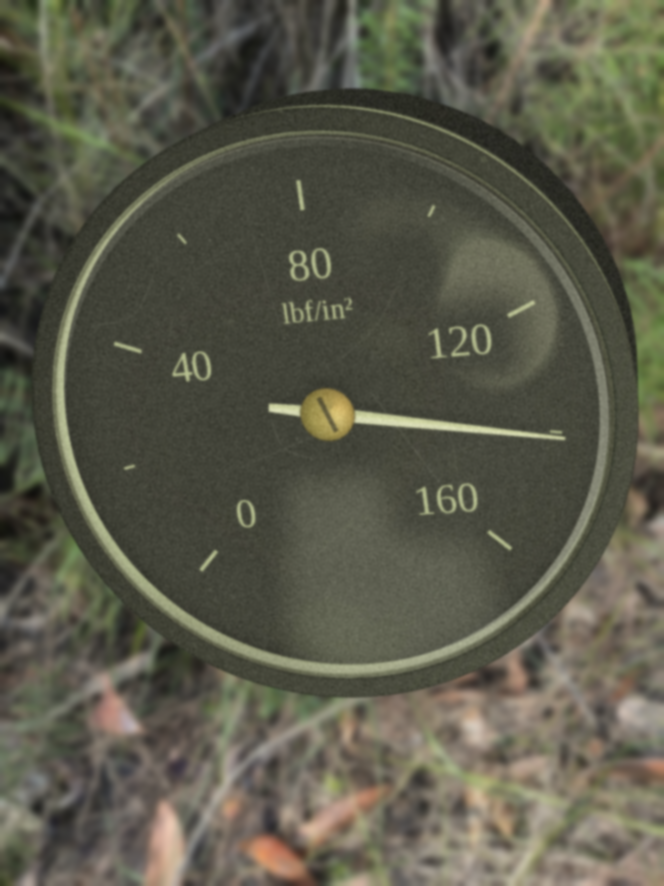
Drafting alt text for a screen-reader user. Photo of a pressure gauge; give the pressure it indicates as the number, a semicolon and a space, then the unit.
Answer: 140; psi
